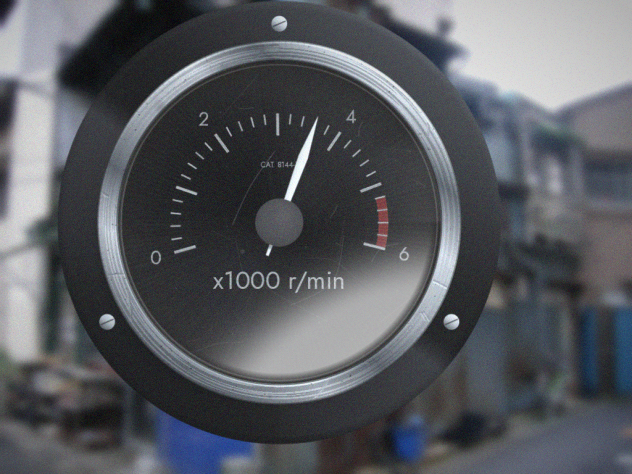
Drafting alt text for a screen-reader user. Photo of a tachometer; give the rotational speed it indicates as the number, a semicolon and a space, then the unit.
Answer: 3600; rpm
